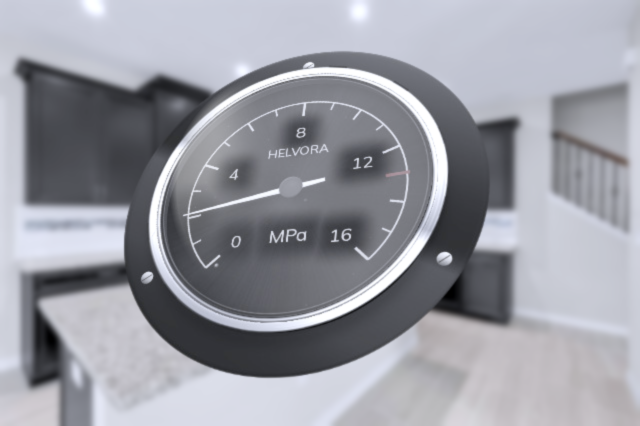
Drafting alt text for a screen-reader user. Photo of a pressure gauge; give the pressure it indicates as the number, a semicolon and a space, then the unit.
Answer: 2; MPa
